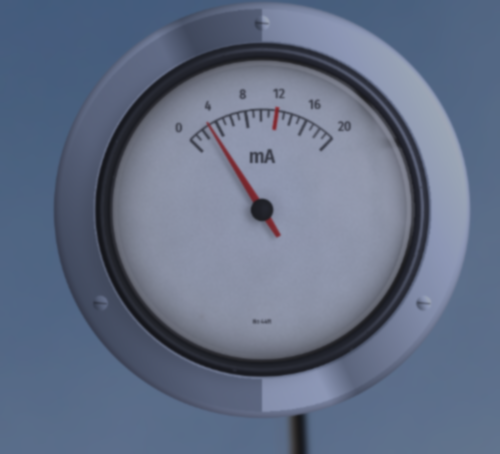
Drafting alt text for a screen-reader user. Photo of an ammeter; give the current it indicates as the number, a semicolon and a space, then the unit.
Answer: 3; mA
